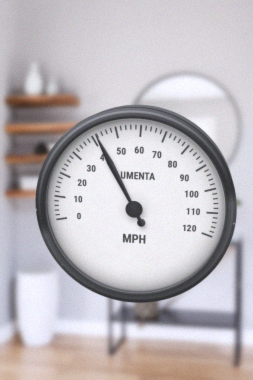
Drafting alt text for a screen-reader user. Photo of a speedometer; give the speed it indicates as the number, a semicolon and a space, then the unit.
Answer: 42; mph
